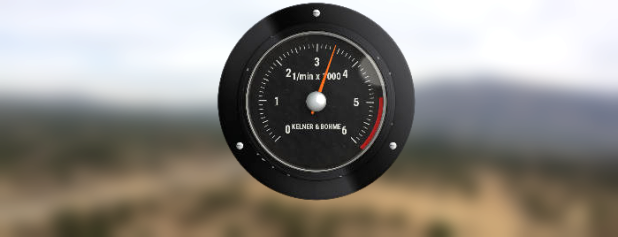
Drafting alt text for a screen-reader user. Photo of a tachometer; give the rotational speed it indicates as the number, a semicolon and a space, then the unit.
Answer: 3400; rpm
